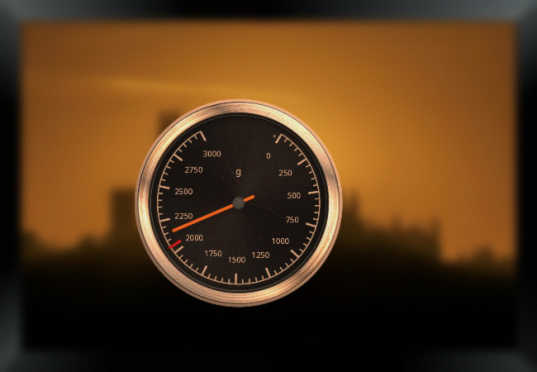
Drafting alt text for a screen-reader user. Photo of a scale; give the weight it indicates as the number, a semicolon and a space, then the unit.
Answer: 2150; g
